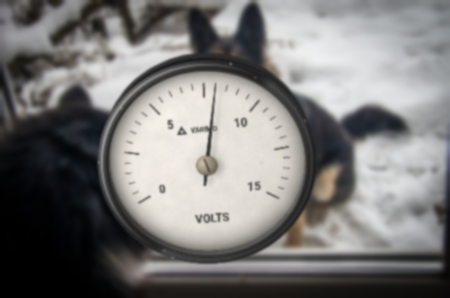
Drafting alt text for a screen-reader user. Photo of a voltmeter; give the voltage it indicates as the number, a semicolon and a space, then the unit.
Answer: 8; V
